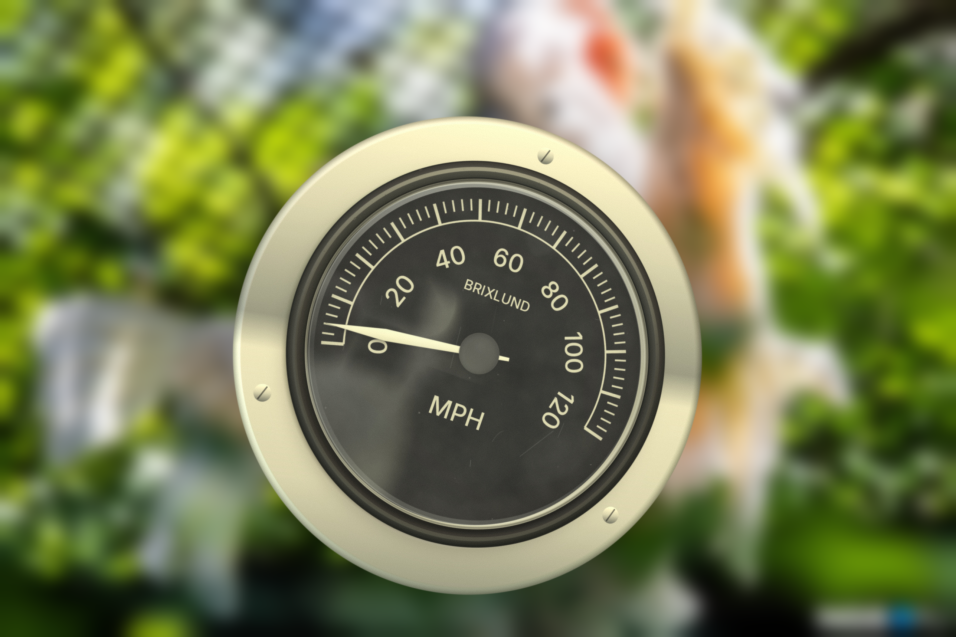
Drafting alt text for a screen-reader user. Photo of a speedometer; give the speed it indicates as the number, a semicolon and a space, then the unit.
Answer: 4; mph
